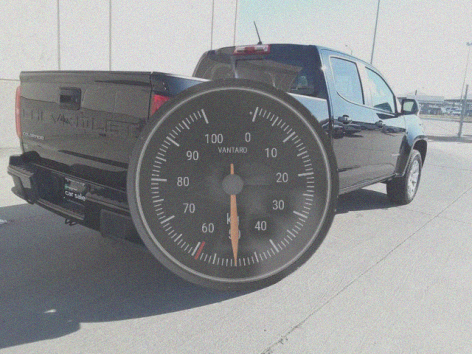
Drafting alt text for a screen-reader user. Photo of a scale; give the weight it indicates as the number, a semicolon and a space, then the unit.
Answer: 50; kg
